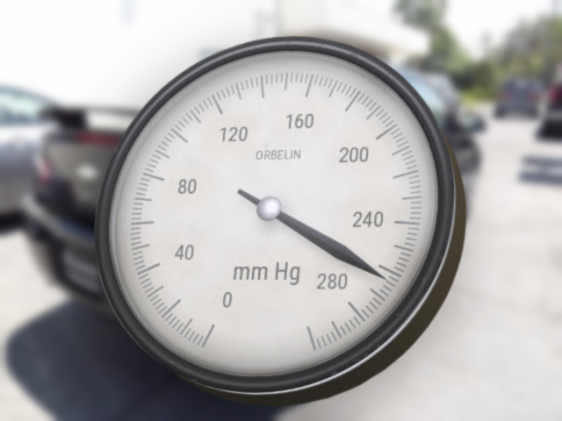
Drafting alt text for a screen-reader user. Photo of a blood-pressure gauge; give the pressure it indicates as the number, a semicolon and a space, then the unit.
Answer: 264; mmHg
